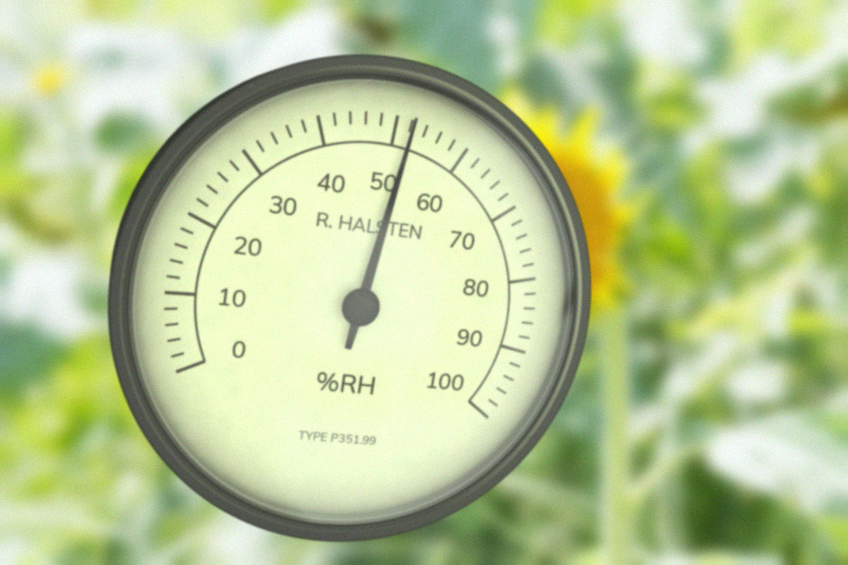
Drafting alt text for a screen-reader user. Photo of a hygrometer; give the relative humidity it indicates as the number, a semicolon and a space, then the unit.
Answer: 52; %
